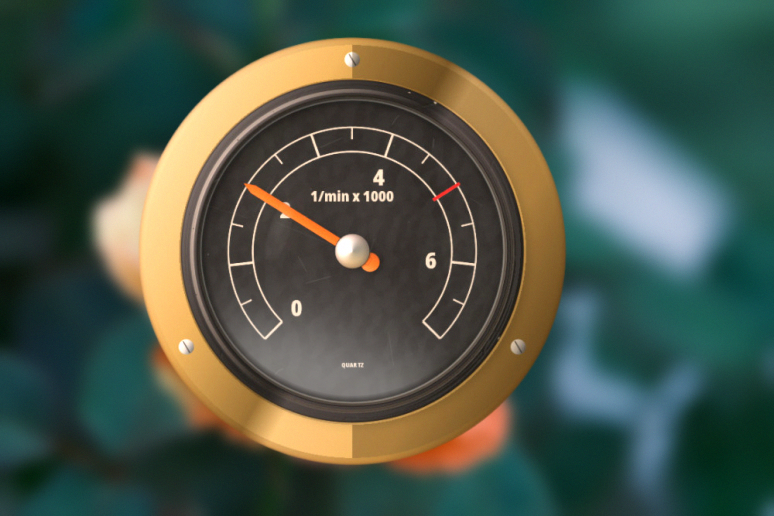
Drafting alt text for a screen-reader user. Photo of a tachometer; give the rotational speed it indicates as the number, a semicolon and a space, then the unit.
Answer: 2000; rpm
